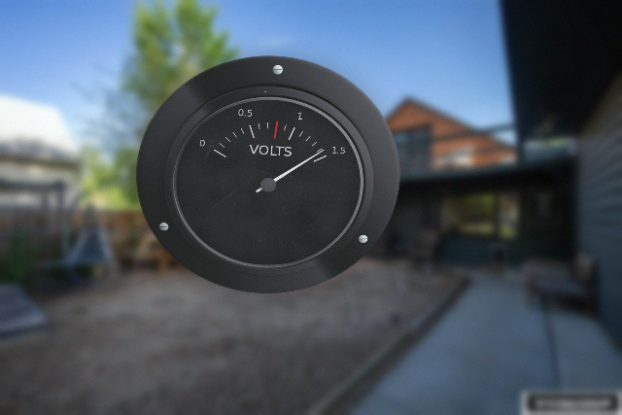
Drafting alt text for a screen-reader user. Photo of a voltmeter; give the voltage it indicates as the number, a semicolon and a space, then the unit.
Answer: 1.4; V
